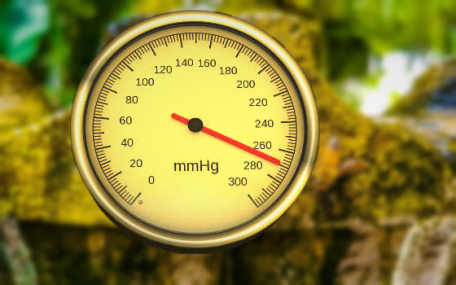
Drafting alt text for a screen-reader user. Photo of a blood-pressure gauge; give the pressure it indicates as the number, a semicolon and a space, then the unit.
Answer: 270; mmHg
